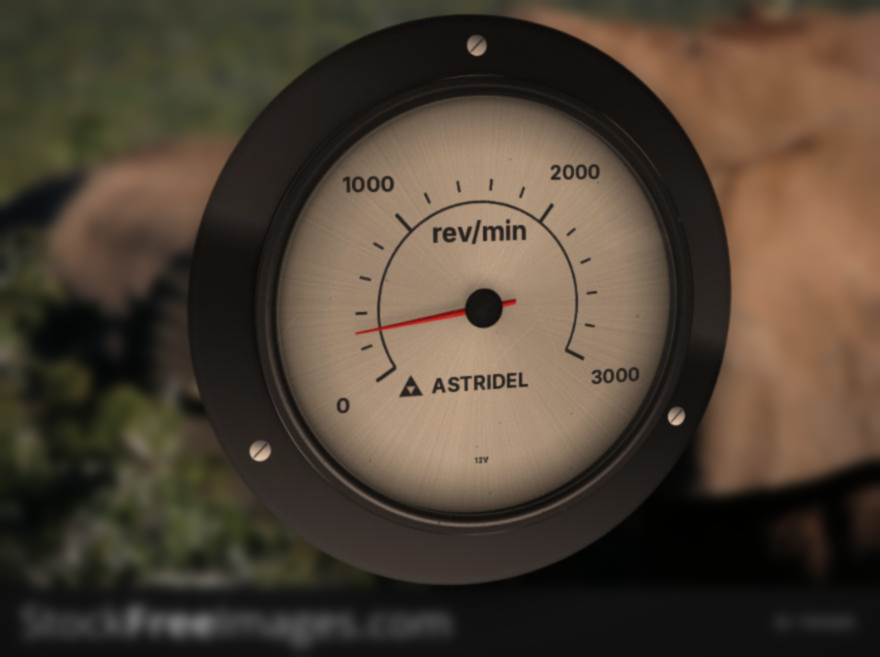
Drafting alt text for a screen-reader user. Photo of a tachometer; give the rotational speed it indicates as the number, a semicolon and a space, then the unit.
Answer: 300; rpm
